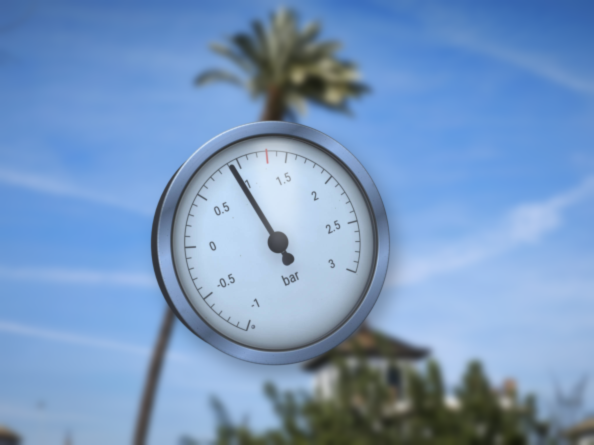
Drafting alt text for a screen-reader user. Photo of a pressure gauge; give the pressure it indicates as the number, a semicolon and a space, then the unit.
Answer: 0.9; bar
